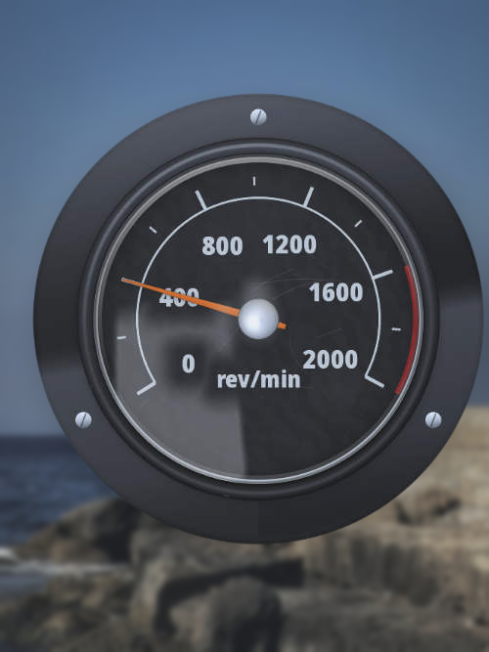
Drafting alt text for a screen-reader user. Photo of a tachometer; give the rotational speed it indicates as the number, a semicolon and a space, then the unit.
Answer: 400; rpm
